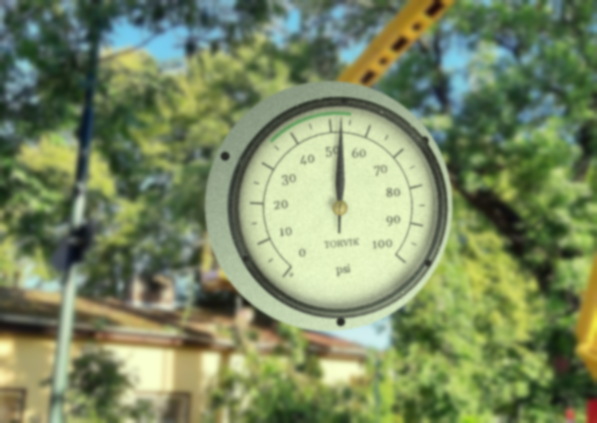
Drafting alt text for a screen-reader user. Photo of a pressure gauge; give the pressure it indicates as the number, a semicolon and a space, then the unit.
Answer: 52.5; psi
